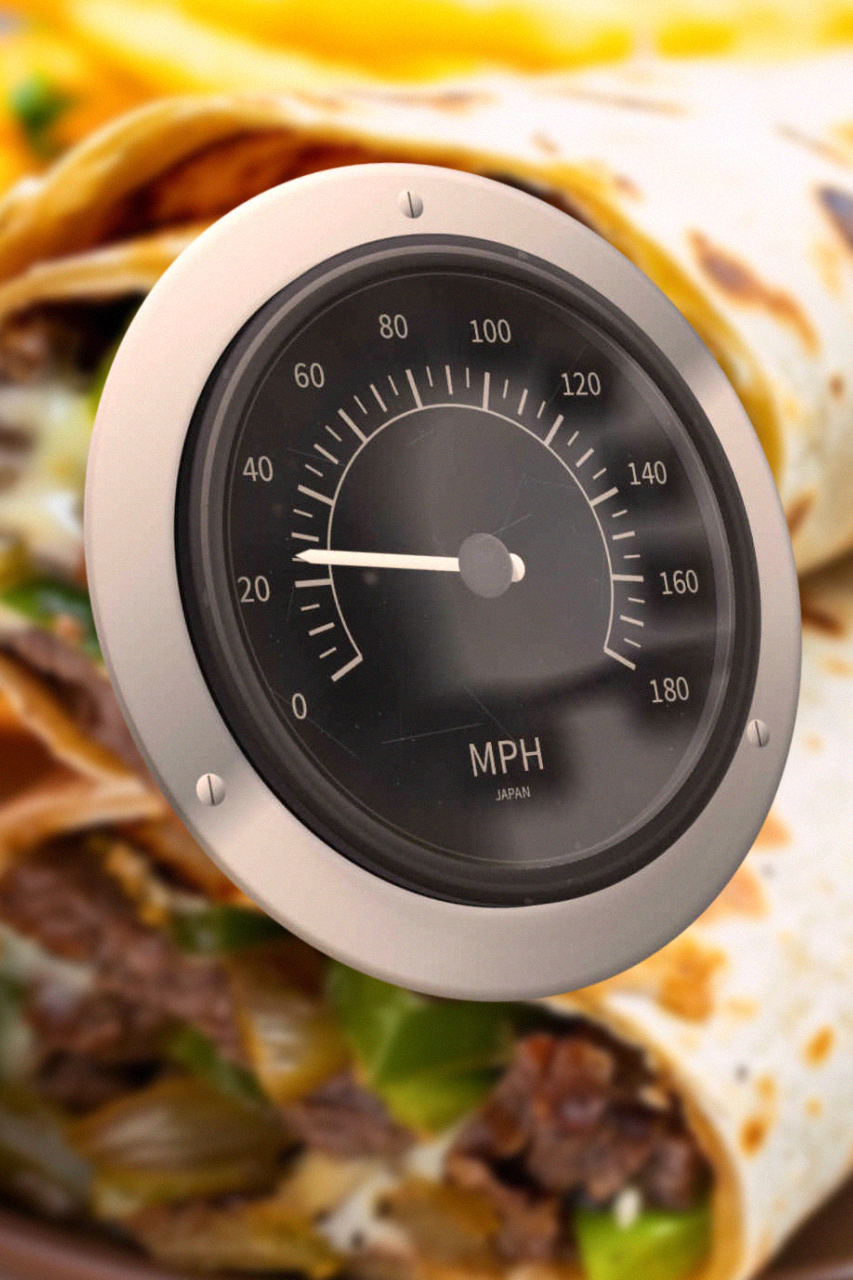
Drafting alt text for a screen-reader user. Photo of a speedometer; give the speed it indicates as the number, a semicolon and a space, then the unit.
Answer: 25; mph
